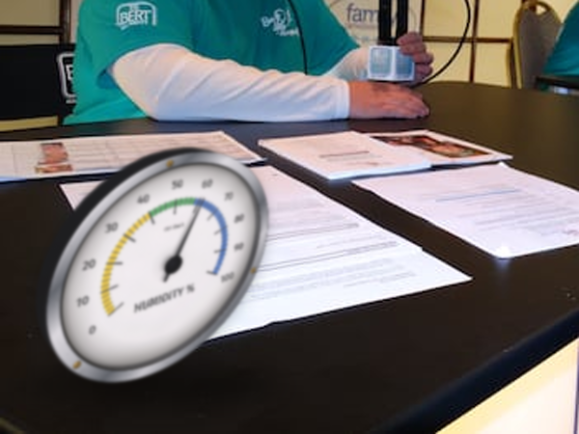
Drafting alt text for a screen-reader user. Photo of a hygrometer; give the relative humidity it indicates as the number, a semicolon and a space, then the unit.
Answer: 60; %
